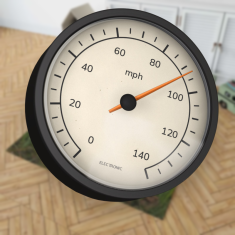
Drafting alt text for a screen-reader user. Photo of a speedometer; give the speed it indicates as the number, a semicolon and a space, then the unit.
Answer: 92.5; mph
